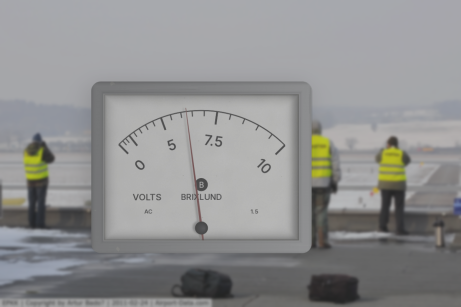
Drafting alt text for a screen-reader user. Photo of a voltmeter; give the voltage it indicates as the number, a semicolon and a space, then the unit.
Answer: 6.25; V
